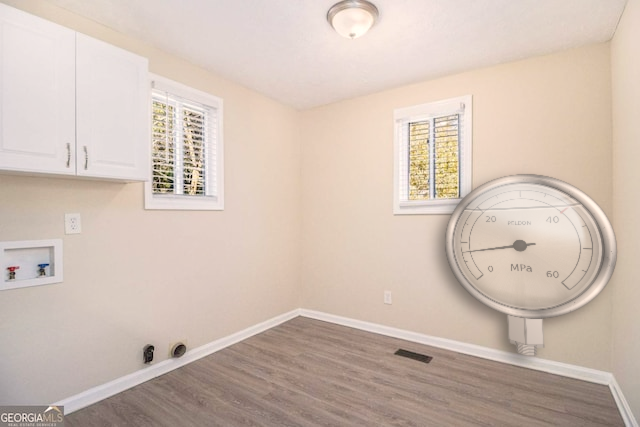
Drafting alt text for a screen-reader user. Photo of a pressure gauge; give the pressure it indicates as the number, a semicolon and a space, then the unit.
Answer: 7.5; MPa
